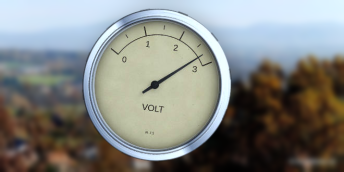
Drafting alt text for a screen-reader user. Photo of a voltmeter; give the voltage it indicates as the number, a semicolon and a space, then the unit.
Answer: 2.75; V
